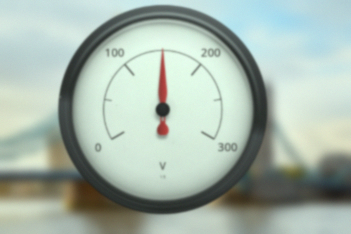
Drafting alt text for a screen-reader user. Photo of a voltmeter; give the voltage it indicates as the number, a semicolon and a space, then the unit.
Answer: 150; V
